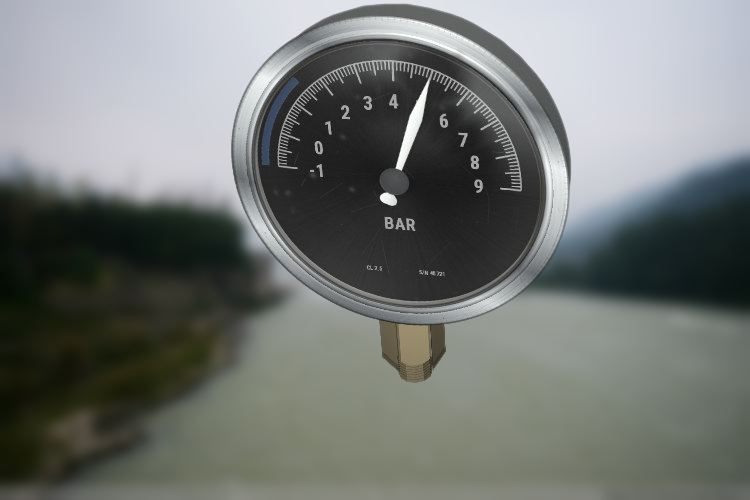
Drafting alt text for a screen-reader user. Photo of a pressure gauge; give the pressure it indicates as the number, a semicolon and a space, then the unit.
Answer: 5; bar
